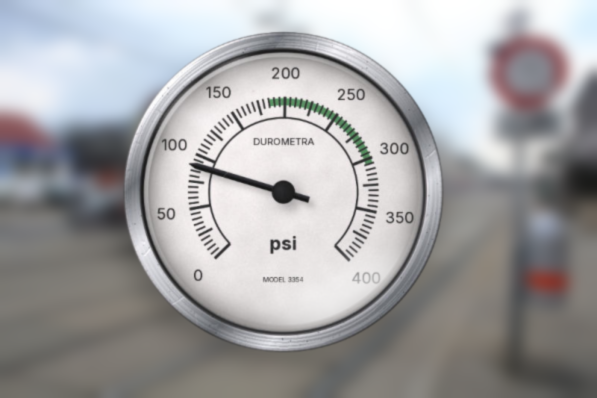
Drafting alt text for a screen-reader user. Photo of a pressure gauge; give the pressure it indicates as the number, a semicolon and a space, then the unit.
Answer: 90; psi
